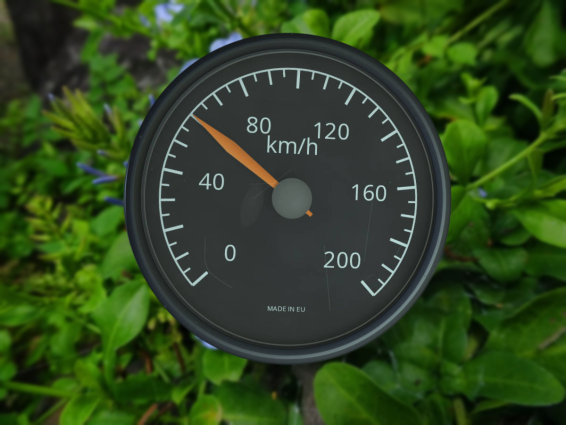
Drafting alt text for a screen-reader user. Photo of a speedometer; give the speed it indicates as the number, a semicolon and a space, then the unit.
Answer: 60; km/h
